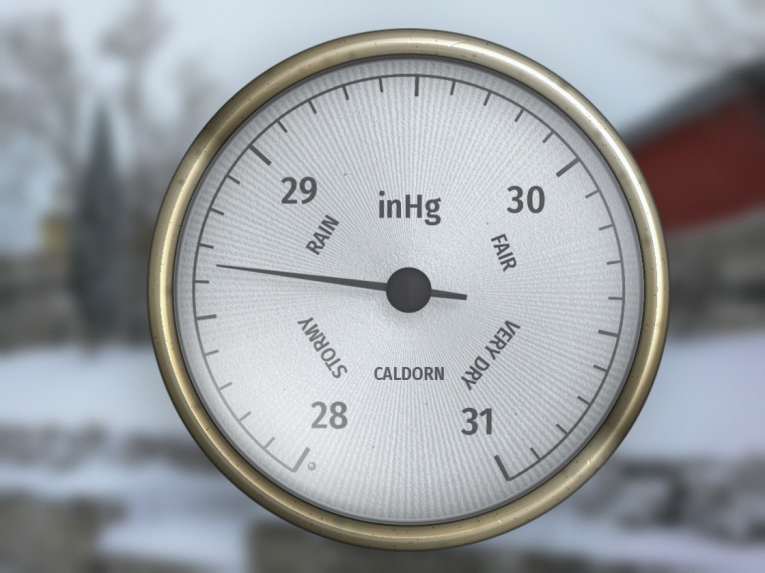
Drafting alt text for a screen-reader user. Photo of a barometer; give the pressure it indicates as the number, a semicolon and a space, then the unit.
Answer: 28.65; inHg
